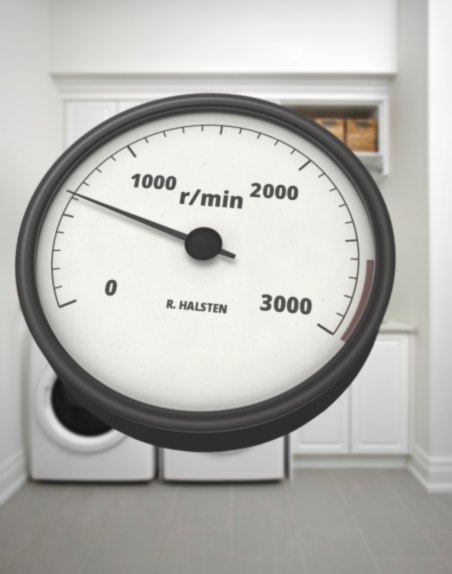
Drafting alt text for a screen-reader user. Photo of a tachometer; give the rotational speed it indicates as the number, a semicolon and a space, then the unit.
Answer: 600; rpm
